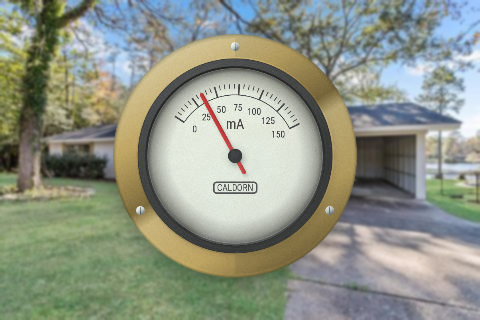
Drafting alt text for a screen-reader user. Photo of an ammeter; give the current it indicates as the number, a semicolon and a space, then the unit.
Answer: 35; mA
